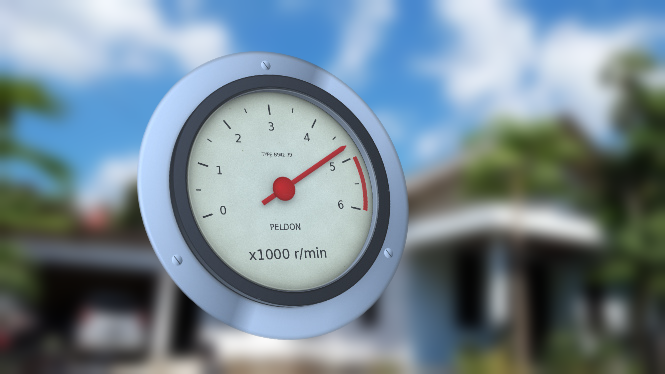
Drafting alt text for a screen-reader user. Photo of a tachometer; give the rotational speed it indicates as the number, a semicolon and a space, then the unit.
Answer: 4750; rpm
